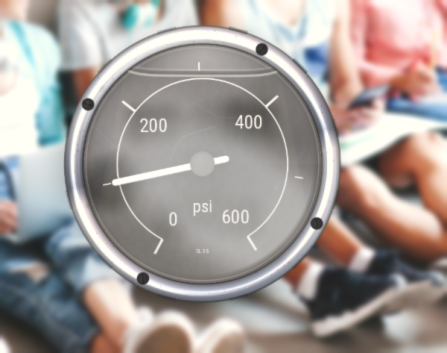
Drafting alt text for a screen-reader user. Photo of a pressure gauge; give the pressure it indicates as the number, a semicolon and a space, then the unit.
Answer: 100; psi
